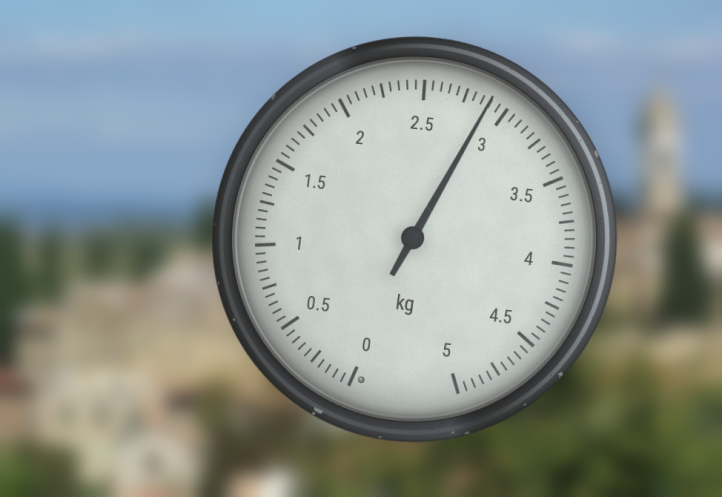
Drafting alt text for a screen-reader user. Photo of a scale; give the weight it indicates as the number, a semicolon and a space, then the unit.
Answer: 2.9; kg
